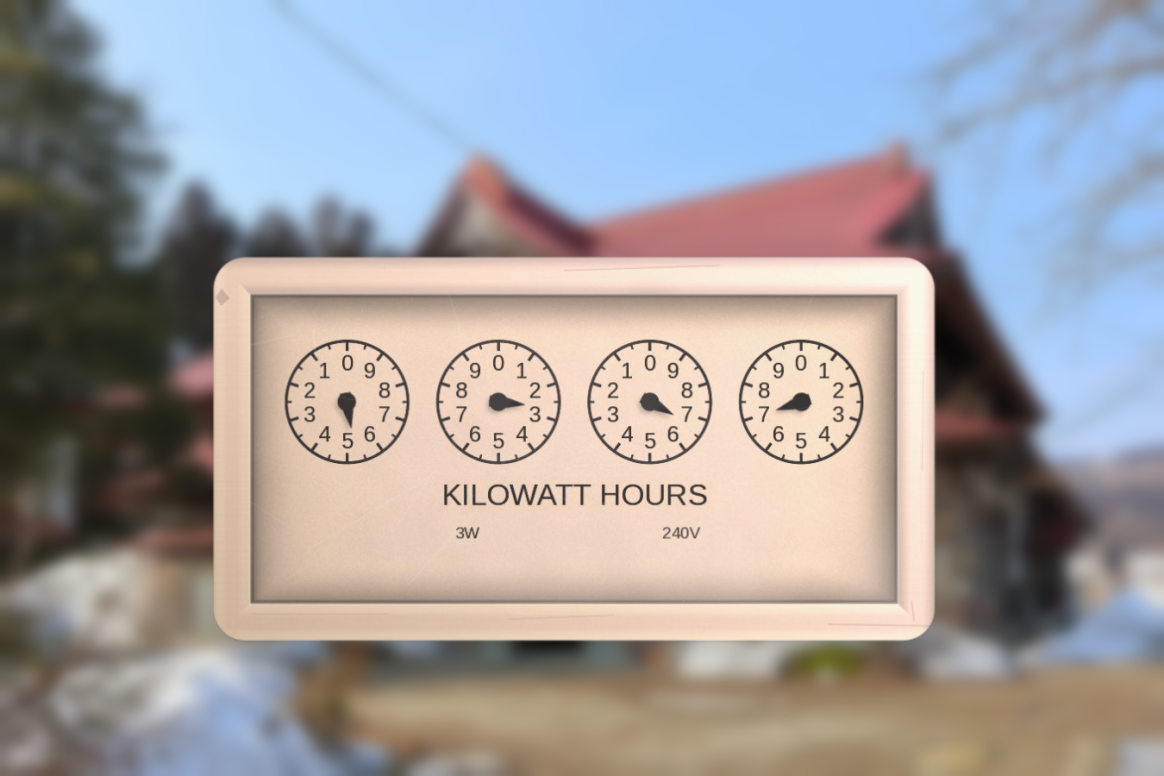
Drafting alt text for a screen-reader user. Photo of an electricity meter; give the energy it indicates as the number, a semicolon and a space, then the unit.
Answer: 5267; kWh
